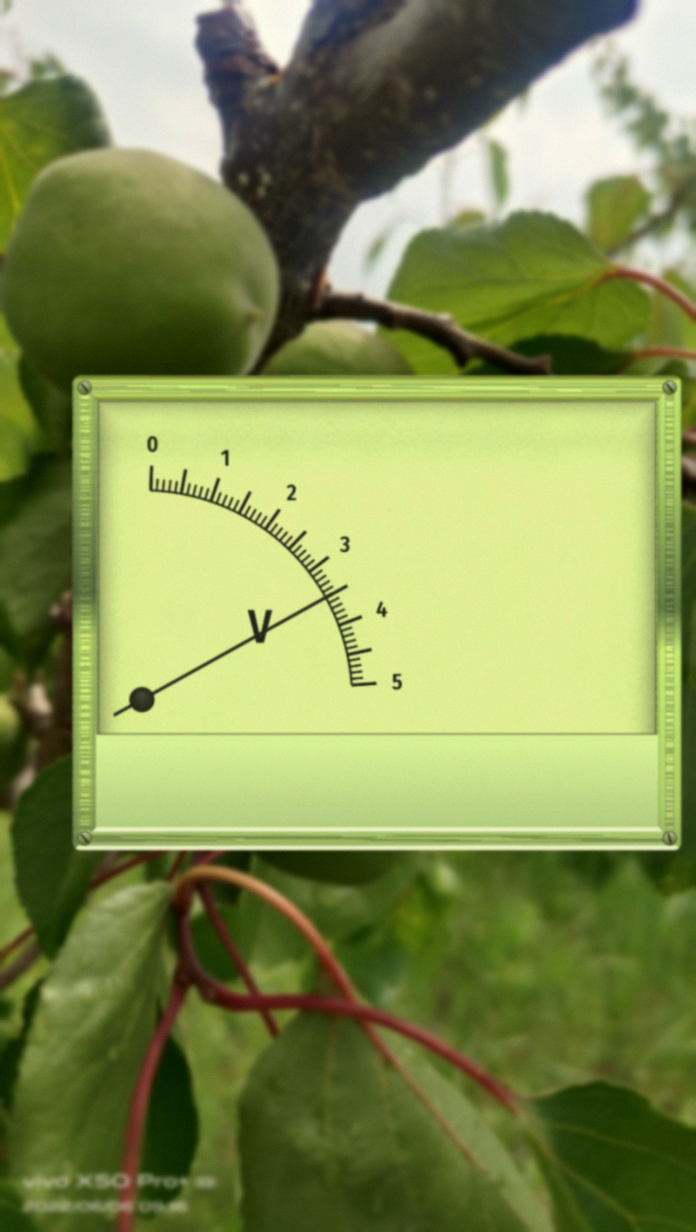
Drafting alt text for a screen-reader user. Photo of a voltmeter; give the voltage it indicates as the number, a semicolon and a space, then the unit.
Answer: 3.5; V
